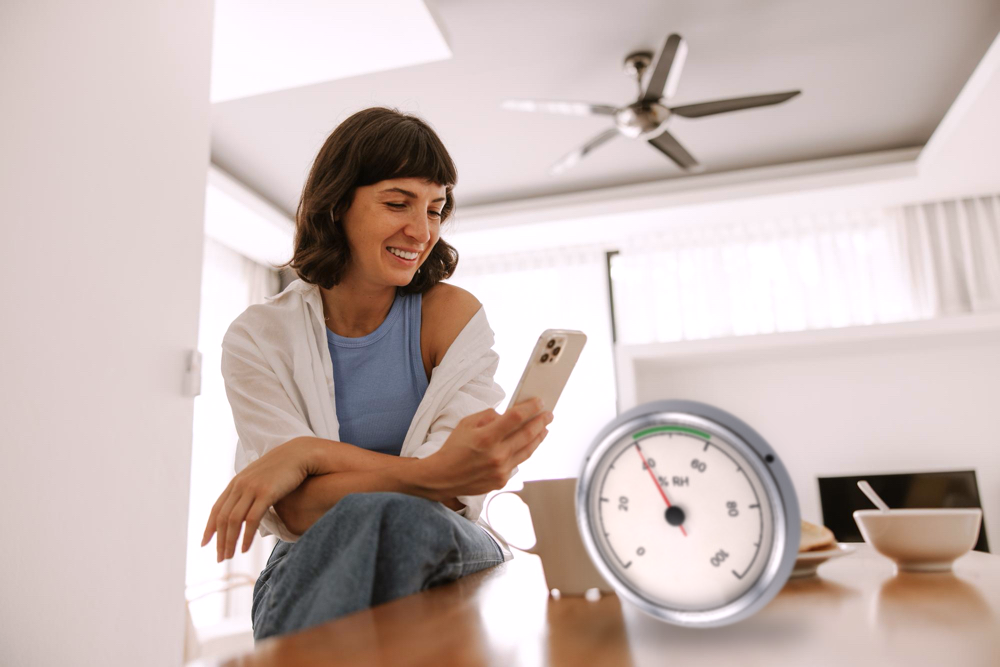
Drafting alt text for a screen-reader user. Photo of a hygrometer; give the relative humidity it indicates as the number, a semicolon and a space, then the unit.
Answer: 40; %
